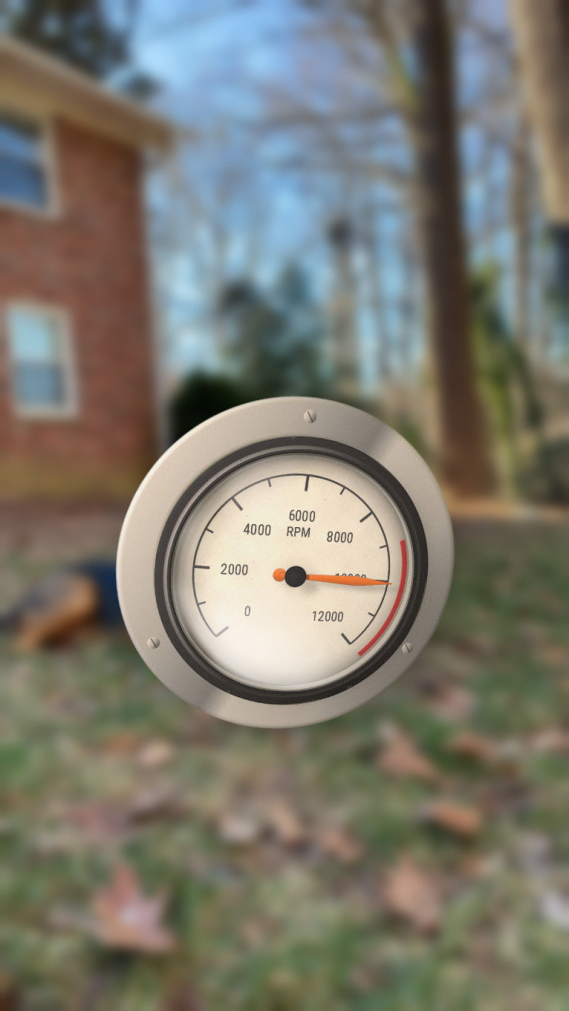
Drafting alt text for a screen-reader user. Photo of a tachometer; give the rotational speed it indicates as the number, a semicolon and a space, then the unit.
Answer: 10000; rpm
